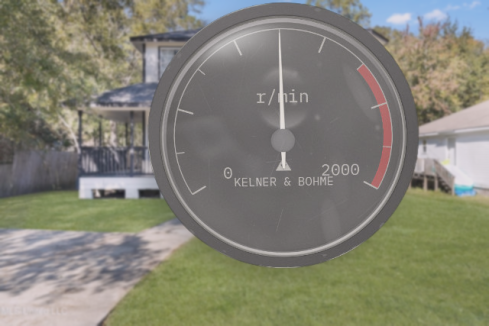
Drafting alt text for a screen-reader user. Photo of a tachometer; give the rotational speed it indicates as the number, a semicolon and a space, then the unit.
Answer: 1000; rpm
